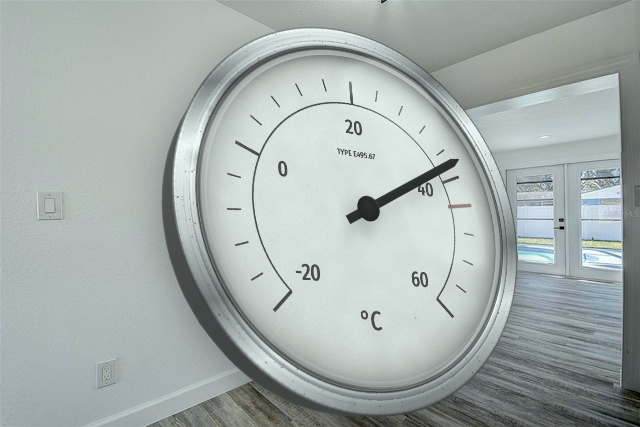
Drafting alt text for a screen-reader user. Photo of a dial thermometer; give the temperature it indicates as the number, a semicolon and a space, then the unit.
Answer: 38; °C
